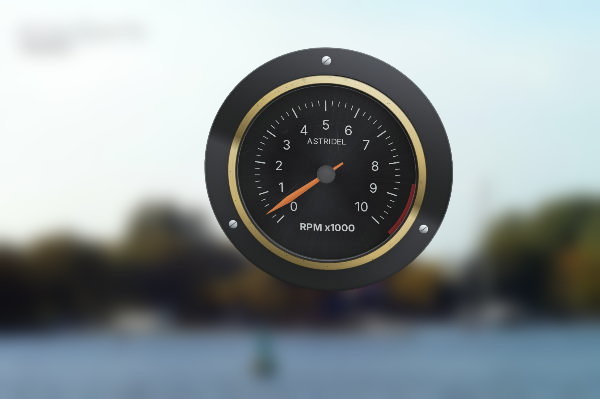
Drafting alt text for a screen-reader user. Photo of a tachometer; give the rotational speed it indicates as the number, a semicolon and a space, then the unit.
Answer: 400; rpm
